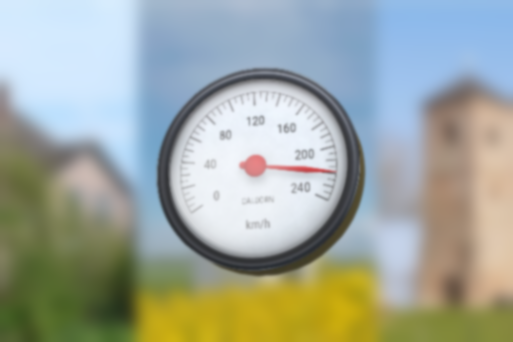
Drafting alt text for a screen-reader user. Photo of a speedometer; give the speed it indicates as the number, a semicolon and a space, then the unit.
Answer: 220; km/h
